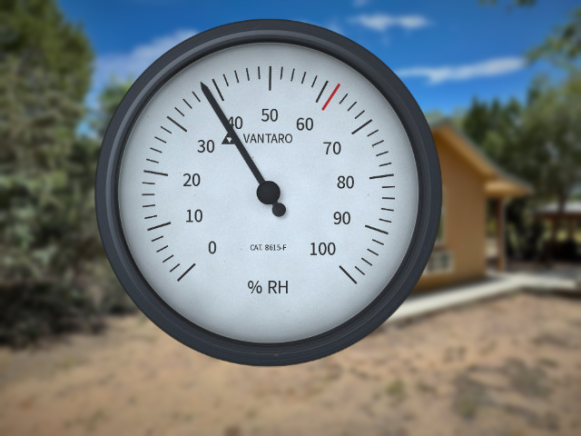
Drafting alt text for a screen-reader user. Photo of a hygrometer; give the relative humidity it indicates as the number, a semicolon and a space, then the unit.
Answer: 38; %
